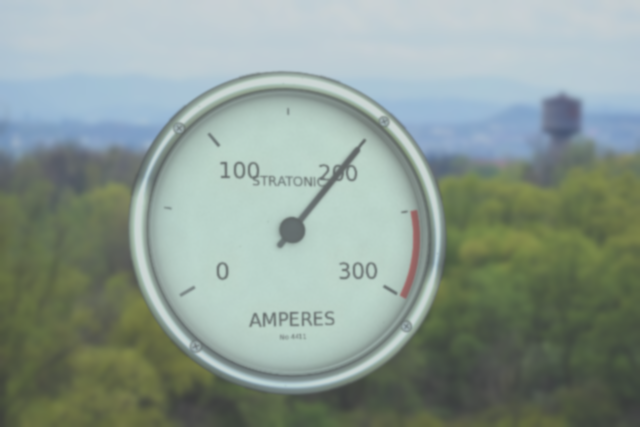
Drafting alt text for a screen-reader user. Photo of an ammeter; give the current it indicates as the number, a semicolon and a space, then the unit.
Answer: 200; A
